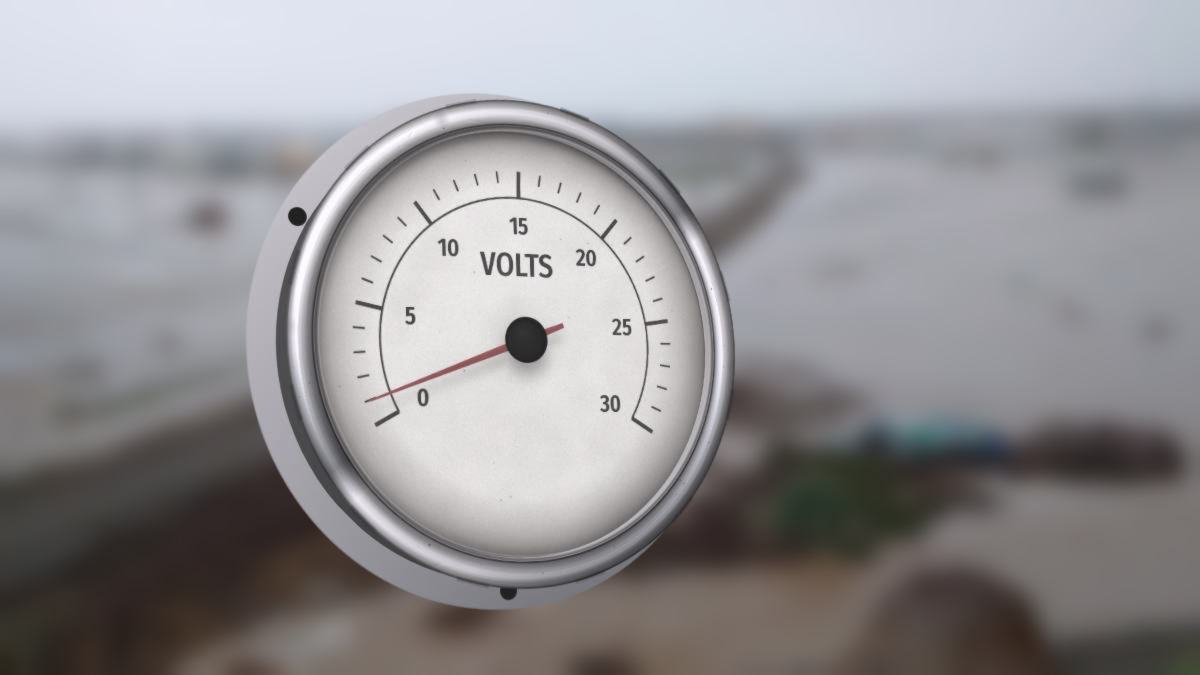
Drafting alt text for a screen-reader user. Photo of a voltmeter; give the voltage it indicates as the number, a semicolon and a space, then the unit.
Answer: 1; V
